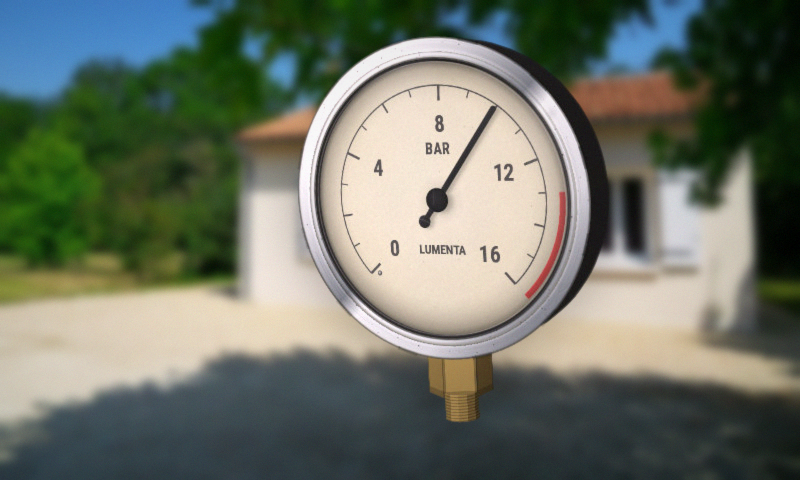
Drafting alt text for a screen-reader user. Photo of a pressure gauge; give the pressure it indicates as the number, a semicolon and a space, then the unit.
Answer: 10; bar
